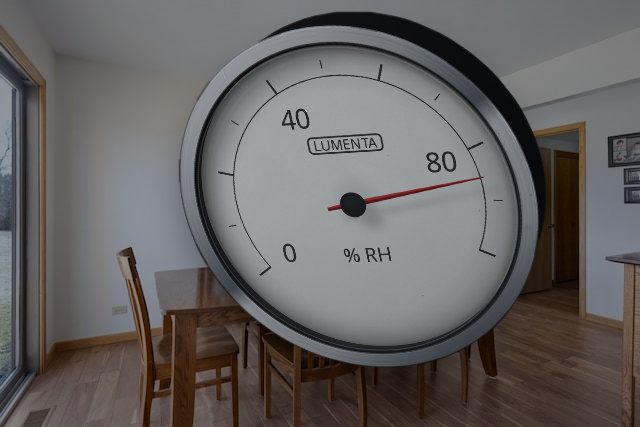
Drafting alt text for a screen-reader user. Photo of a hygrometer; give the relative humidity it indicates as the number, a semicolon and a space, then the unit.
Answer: 85; %
